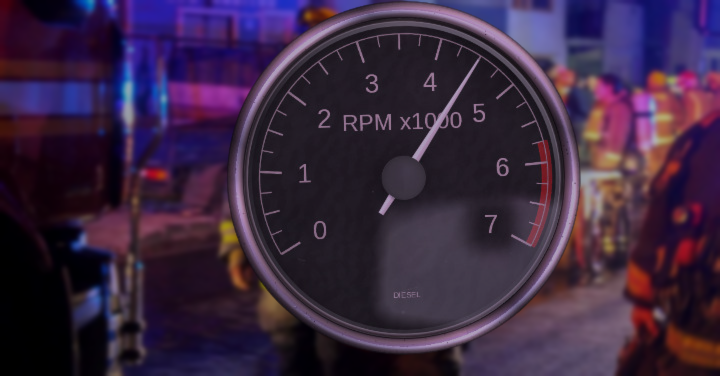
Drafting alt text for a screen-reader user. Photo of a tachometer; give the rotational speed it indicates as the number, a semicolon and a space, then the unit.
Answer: 4500; rpm
